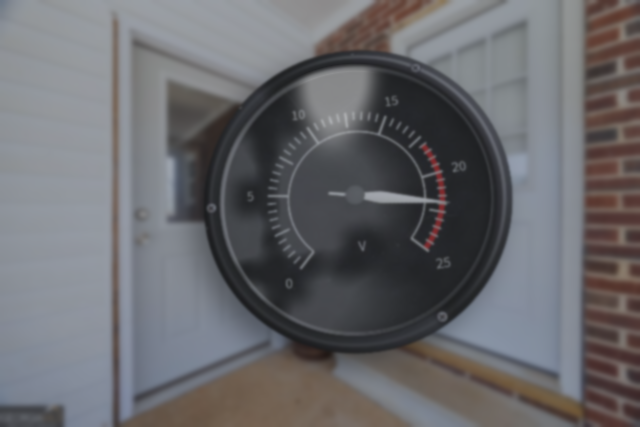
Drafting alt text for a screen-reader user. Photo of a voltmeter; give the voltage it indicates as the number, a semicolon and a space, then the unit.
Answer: 22; V
